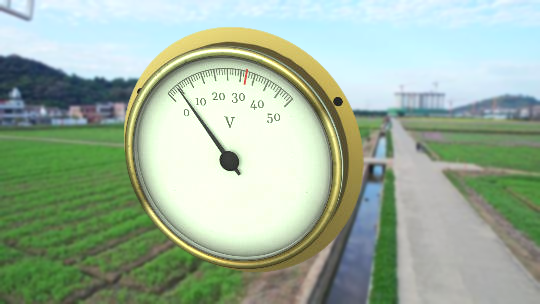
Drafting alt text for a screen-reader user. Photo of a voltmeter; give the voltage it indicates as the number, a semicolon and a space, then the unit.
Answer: 5; V
